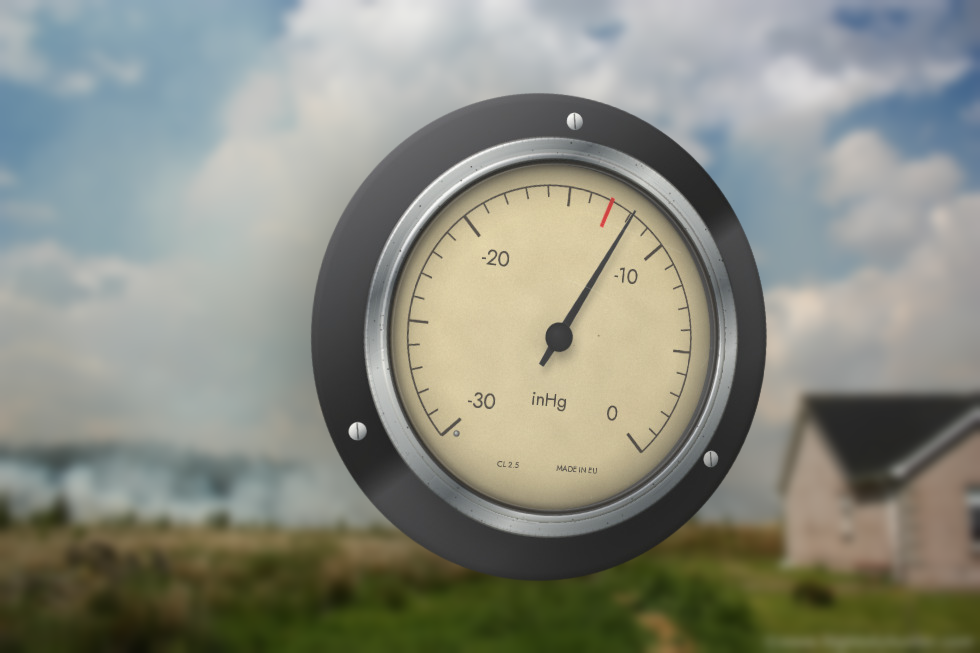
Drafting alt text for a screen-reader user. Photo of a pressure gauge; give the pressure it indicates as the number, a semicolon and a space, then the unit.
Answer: -12; inHg
